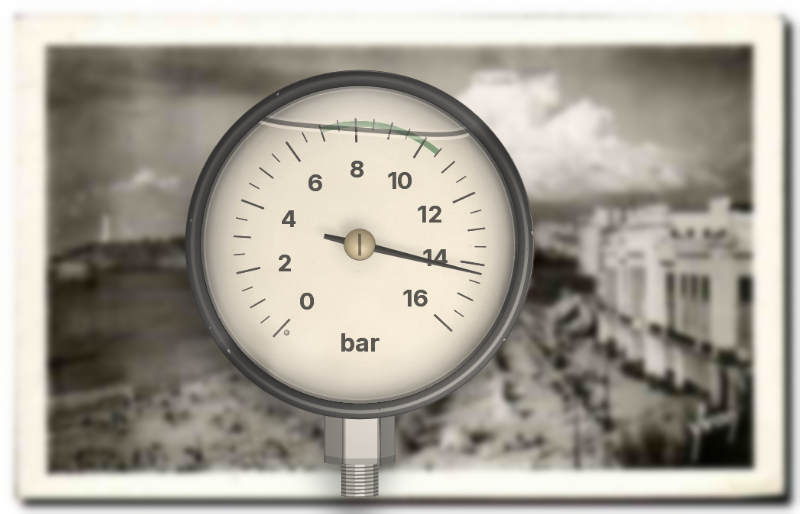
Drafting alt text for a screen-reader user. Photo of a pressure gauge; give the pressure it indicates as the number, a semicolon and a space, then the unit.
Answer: 14.25; bar
